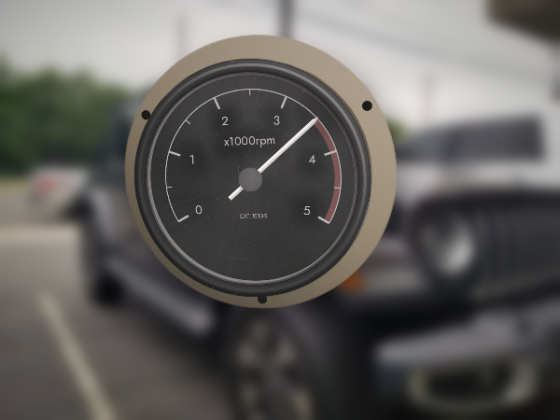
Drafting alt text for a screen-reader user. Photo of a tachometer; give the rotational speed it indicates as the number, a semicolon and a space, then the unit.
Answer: 3500; rpm
